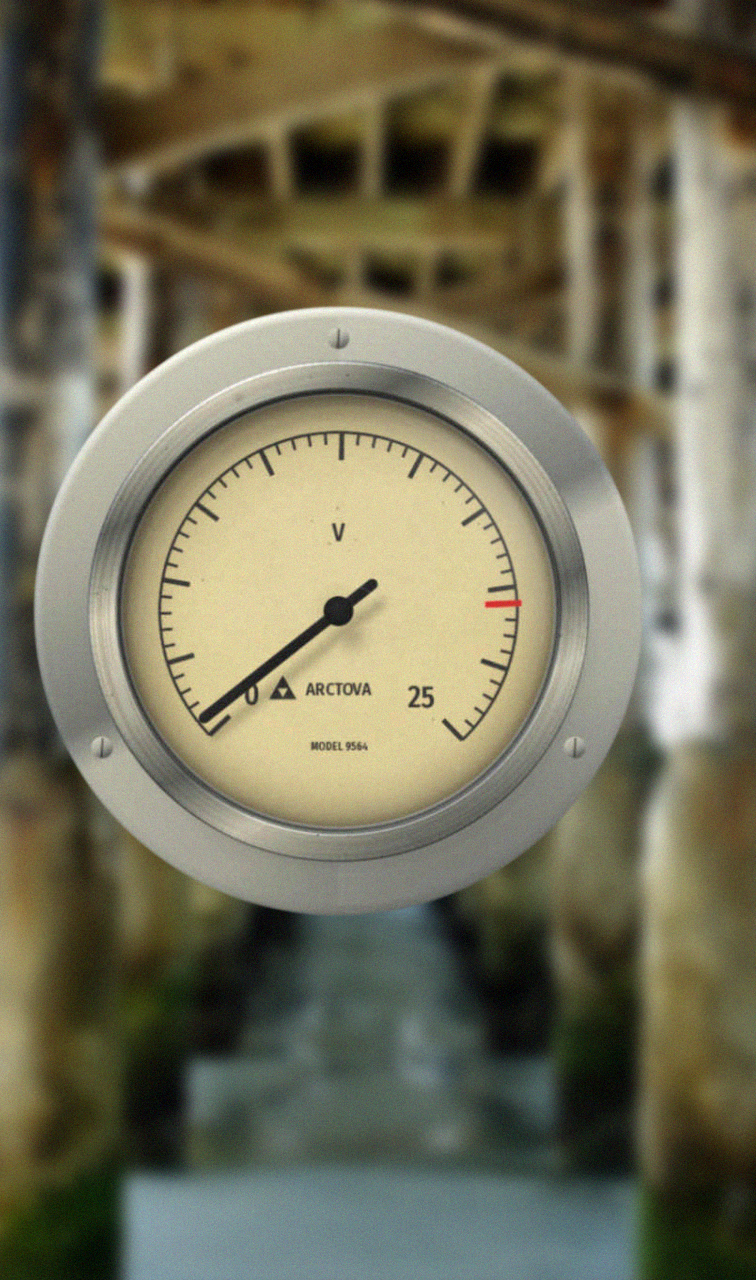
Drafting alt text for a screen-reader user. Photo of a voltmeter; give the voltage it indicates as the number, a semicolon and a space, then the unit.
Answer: 0.5; V
